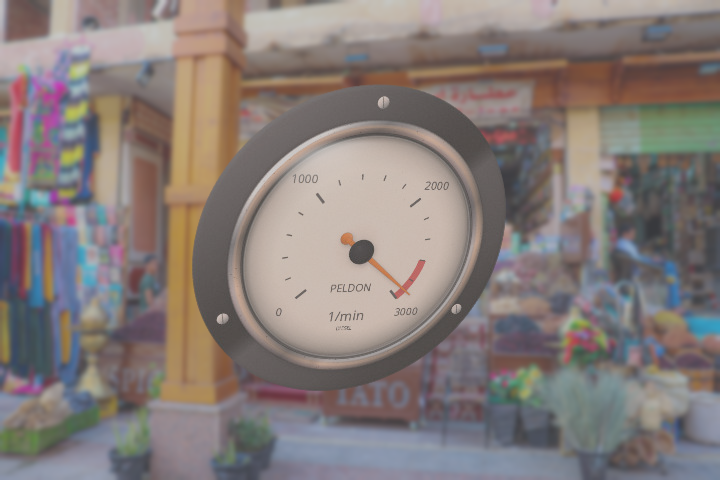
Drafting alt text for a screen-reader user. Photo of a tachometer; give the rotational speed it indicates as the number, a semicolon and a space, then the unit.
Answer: 2900; rpm
